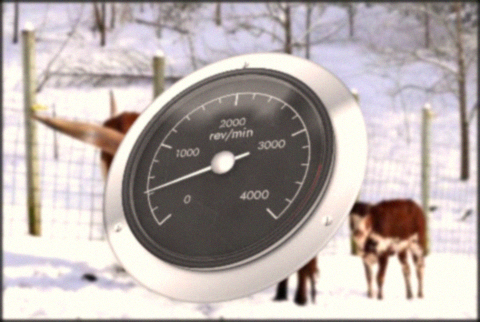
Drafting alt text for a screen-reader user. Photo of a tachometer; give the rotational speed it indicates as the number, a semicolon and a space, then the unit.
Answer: 400; rpm
